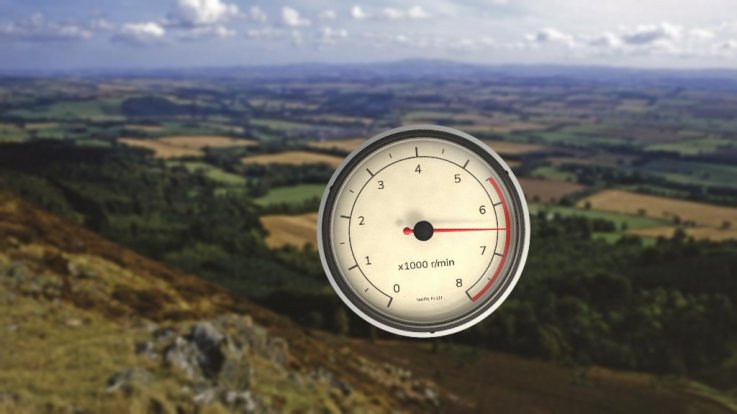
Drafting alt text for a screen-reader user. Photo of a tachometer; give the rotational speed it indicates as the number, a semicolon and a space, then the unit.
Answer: 6500; rpm
